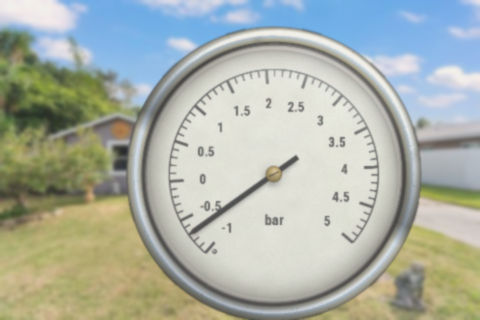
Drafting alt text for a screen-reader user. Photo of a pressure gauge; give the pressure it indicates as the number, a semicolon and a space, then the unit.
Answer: -0.7; bar
